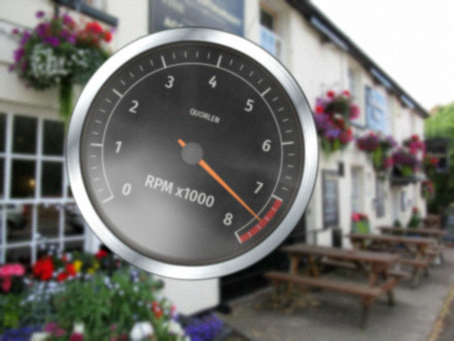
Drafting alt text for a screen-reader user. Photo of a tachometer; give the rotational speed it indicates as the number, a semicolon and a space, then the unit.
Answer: 7500; rpm
